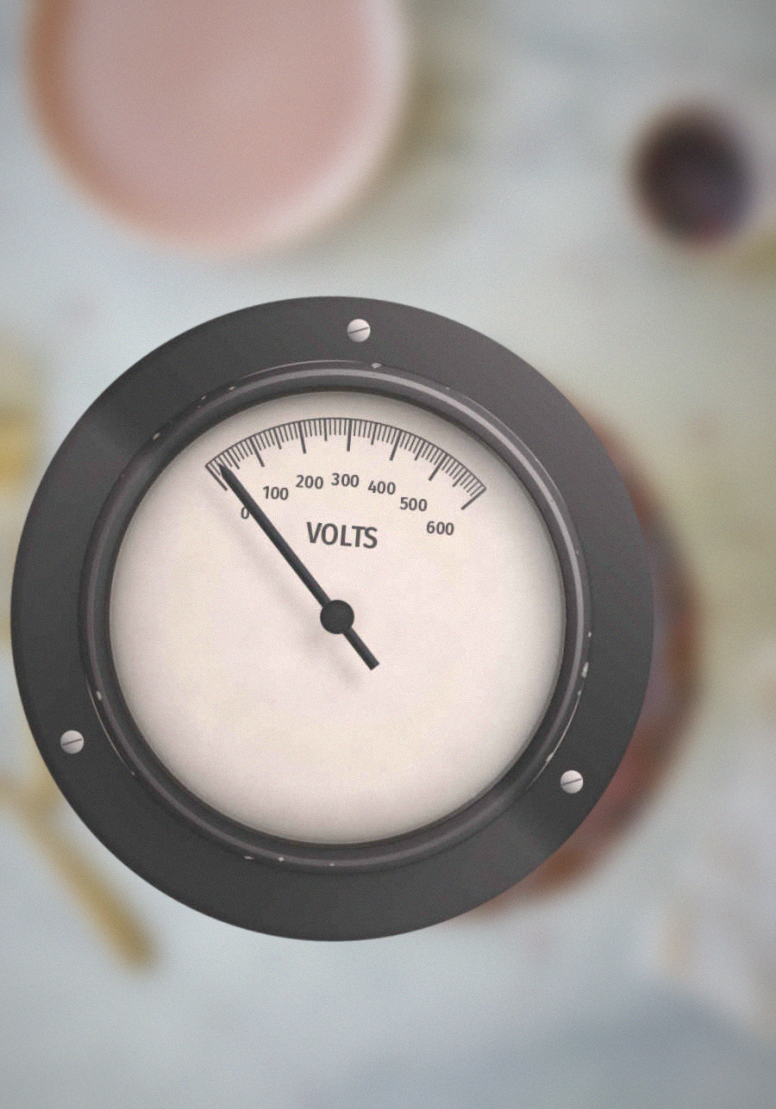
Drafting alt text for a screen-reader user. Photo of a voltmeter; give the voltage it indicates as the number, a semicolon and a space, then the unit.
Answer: 20; V
